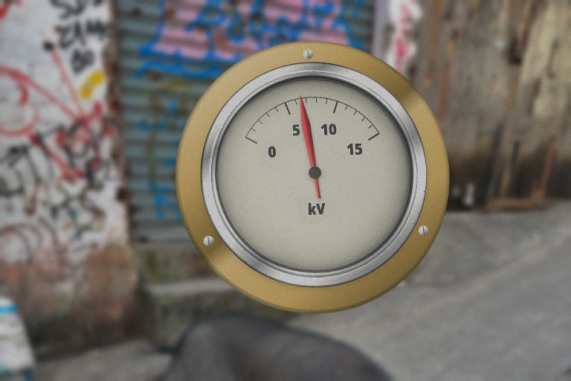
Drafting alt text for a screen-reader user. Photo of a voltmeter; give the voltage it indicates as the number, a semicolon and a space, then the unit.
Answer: 6.5; kV
